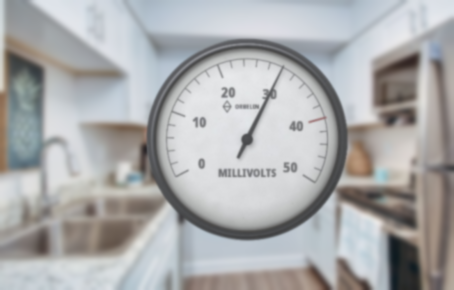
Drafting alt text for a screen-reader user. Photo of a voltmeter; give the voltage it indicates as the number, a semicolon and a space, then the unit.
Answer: 30; mV
